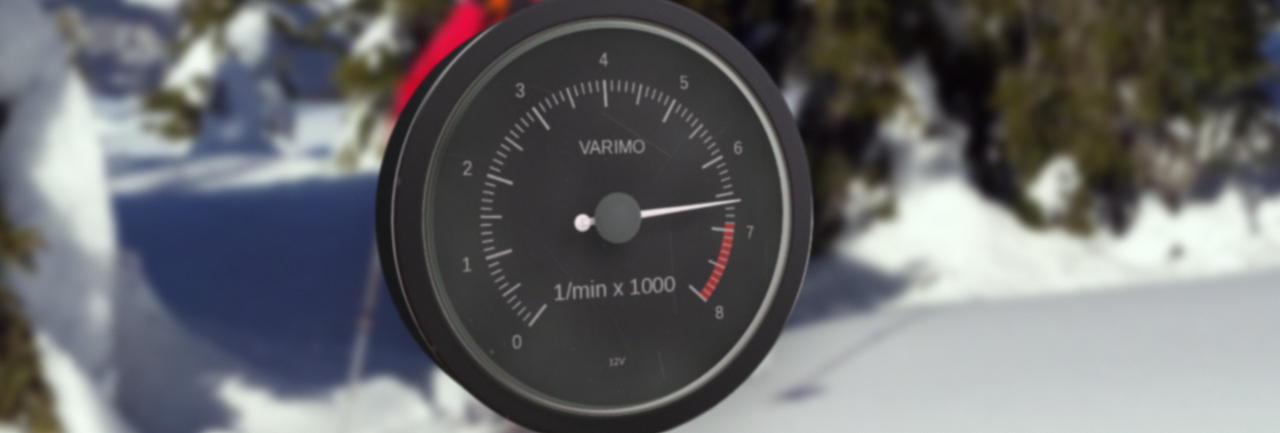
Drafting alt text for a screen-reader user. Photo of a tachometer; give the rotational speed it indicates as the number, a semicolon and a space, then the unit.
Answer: 6600; rpm
